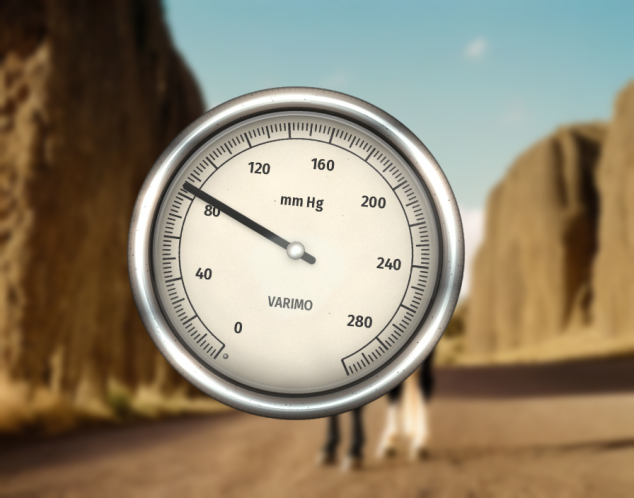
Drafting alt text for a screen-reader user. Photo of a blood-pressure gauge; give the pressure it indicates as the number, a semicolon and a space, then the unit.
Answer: 84; mmHg
